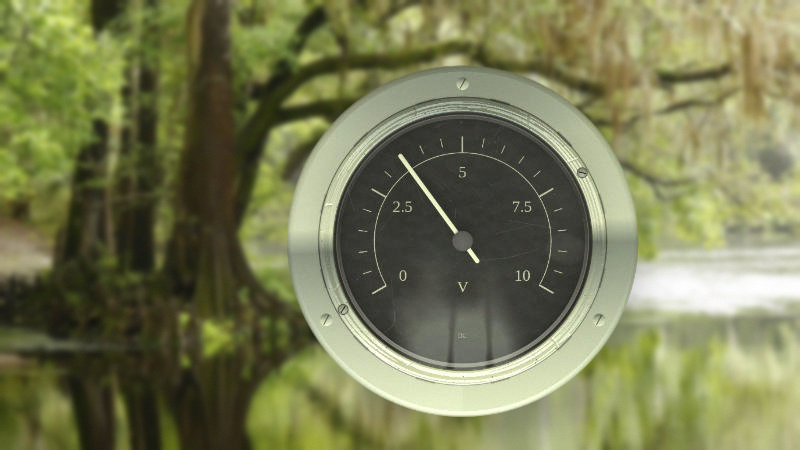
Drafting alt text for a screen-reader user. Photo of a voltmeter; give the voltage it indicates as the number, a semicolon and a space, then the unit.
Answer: 3.5; V
